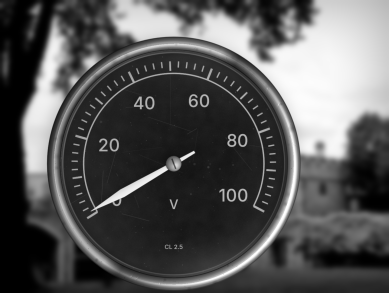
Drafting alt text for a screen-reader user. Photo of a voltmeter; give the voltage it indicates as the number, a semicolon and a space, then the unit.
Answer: 1; V
